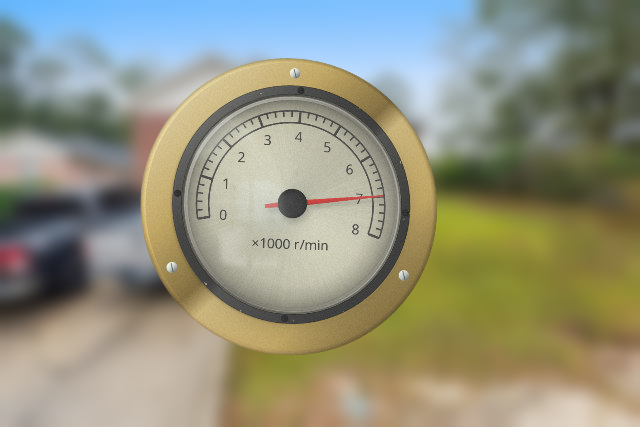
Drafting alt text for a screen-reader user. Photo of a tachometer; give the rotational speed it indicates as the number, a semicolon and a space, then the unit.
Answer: 7000; rpm
